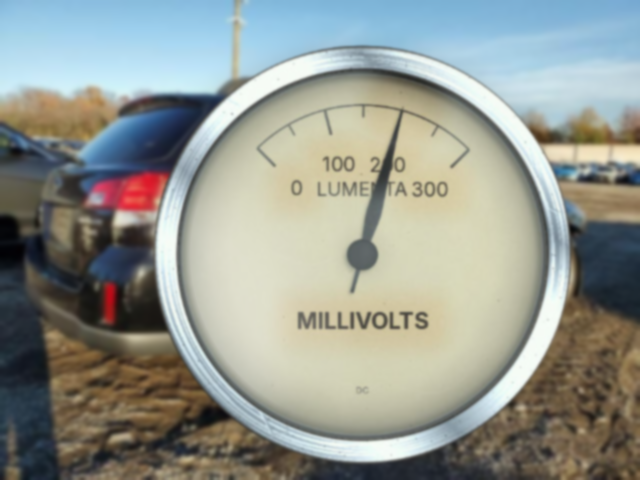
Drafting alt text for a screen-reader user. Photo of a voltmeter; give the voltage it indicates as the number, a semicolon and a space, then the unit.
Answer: 200; mV
